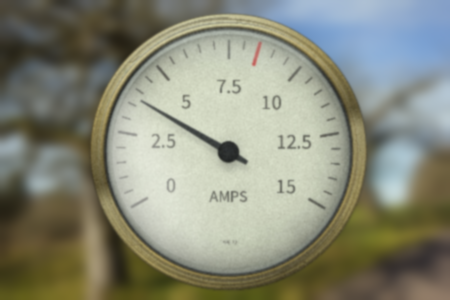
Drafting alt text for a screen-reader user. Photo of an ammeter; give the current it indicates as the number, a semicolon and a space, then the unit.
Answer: 3.75; A
